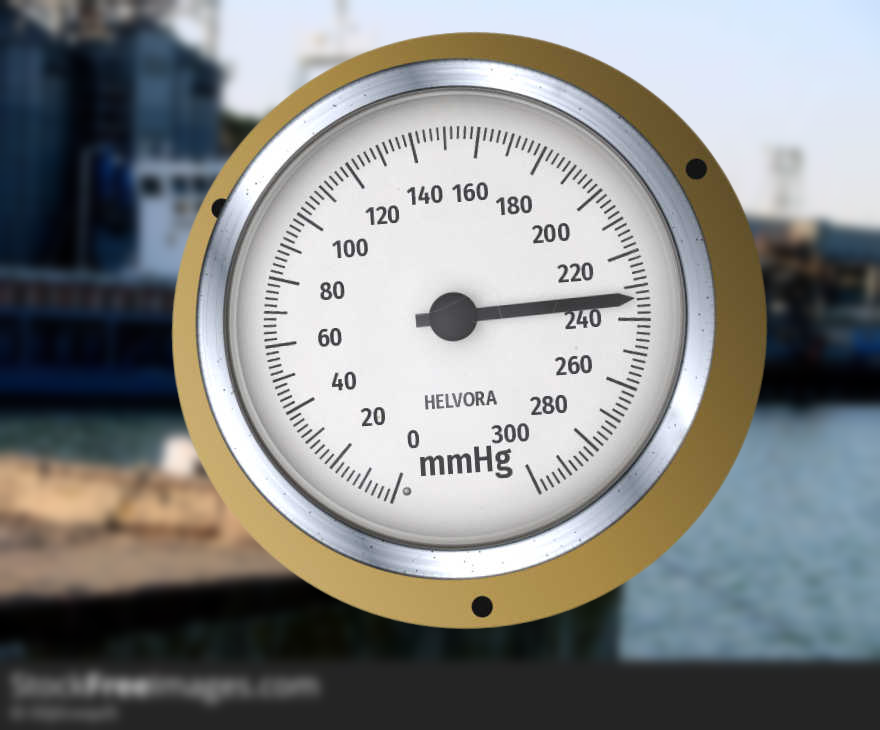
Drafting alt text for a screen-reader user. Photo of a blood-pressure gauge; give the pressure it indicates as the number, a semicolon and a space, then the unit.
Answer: 234; mmHg
